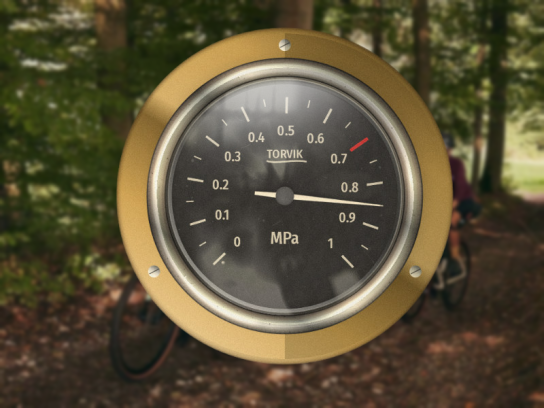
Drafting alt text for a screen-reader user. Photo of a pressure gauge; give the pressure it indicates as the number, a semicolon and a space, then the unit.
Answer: 0.85; MPa
